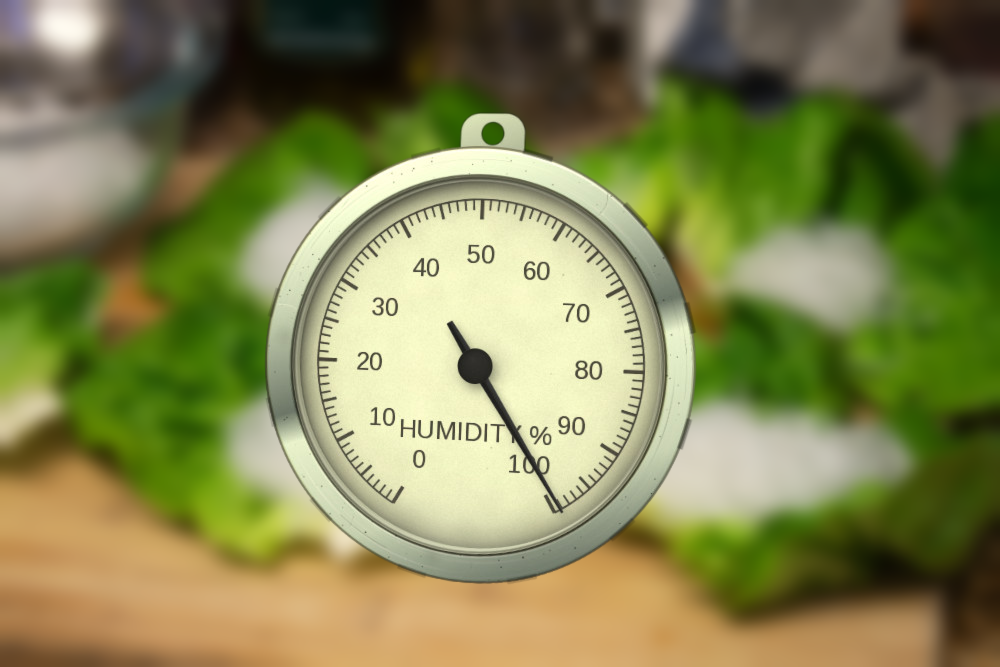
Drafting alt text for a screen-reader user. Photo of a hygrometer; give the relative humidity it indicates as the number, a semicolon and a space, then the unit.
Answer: 99; %
